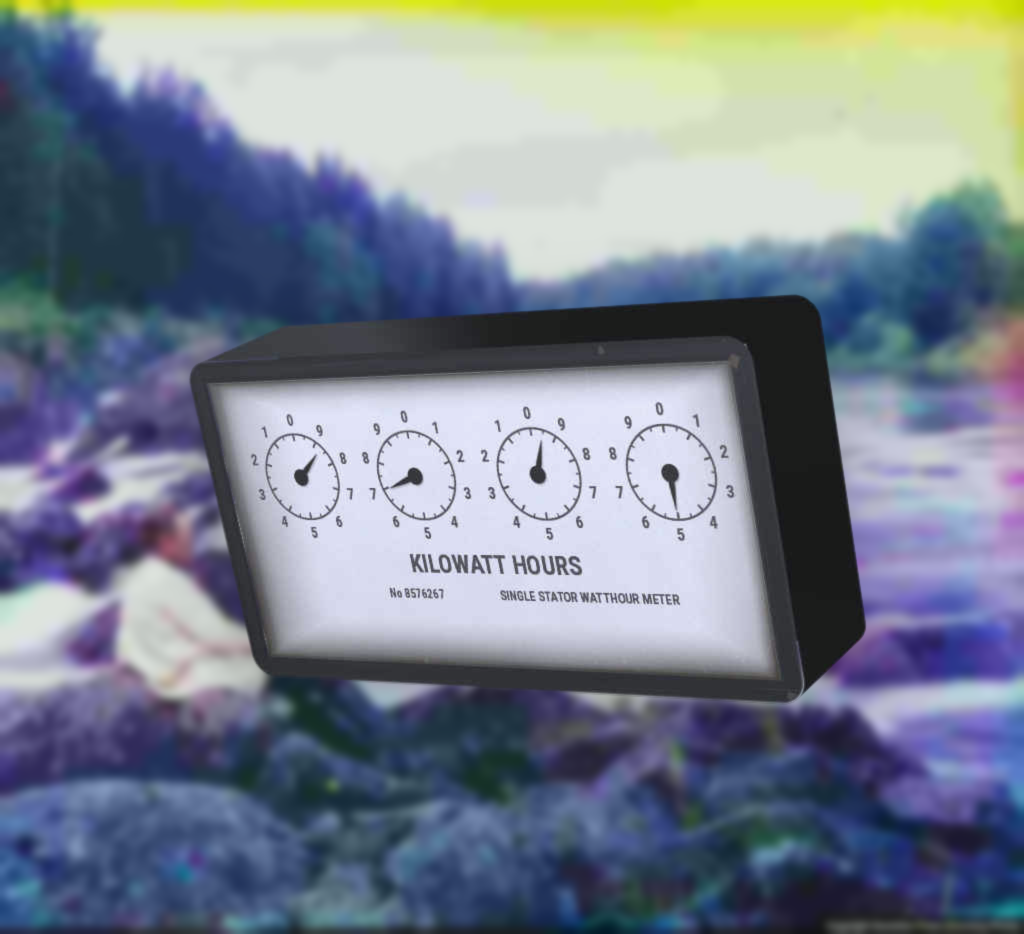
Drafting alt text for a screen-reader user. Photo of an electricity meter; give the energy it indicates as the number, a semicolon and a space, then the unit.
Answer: 8695; kWh
